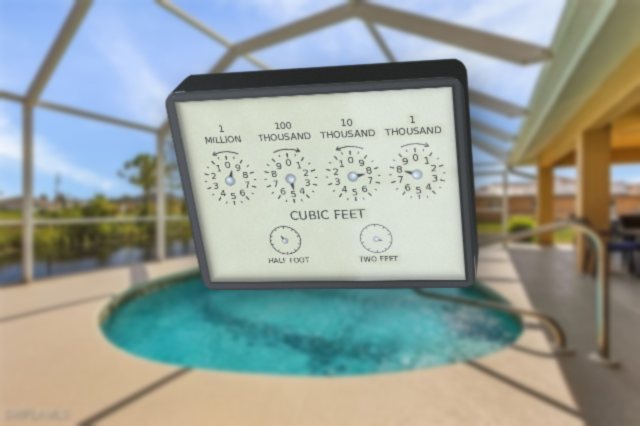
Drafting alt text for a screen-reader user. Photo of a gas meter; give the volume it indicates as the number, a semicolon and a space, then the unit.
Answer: 947800; ft³
